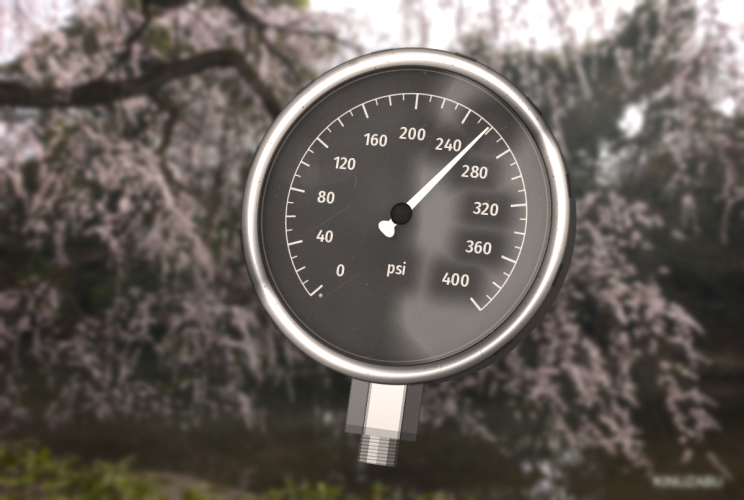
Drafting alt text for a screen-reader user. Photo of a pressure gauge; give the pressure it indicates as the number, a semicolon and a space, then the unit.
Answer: 260; psi
